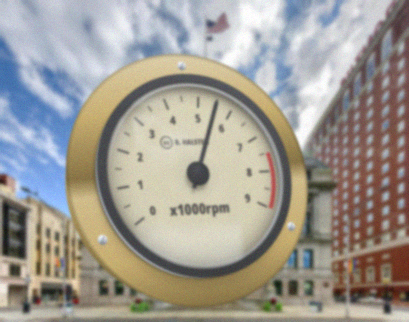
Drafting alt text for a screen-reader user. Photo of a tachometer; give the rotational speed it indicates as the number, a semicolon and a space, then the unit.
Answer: 5500; rpm
